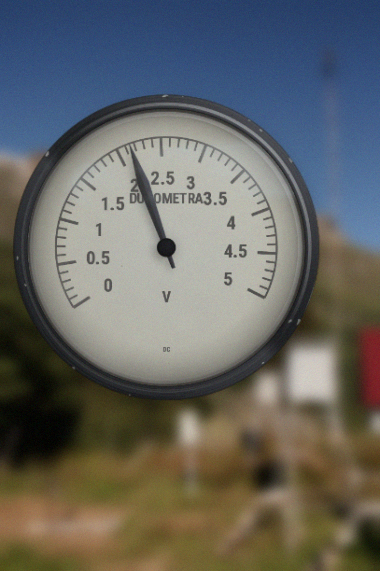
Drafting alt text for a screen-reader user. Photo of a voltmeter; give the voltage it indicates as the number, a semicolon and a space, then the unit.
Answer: 2.15; V
